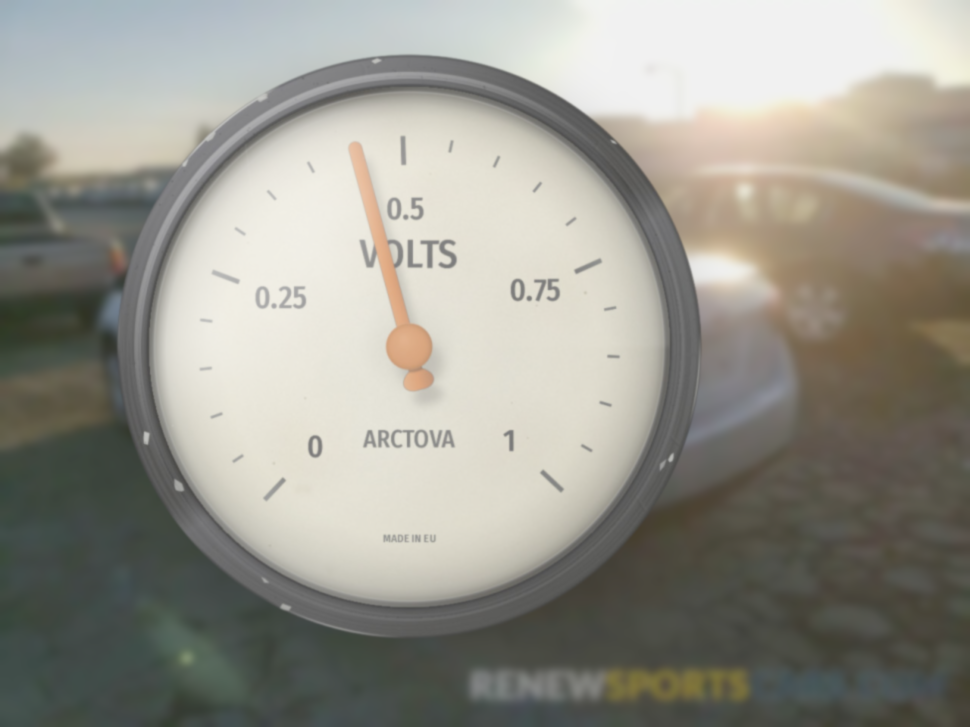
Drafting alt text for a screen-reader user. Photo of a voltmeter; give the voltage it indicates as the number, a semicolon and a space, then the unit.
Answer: 0.45; V
